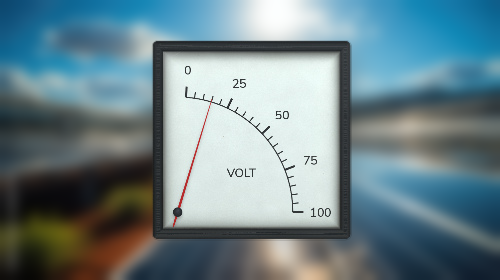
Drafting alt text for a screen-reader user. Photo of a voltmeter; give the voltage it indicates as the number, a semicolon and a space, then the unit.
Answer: 15; V
